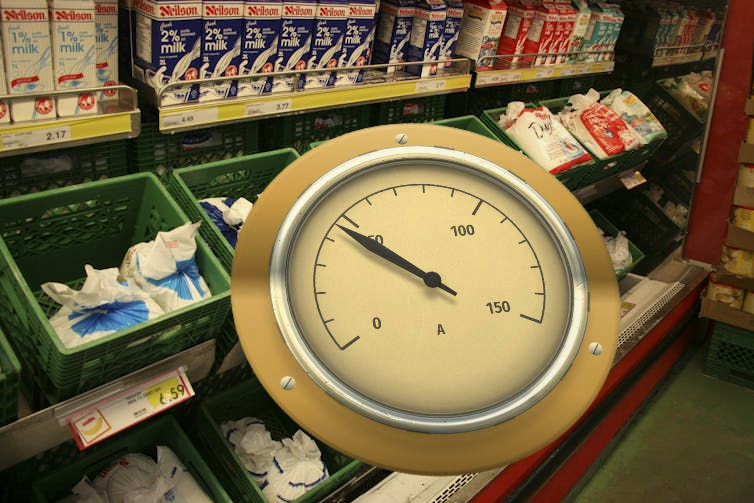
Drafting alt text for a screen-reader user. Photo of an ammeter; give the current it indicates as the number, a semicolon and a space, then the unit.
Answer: 45; A
